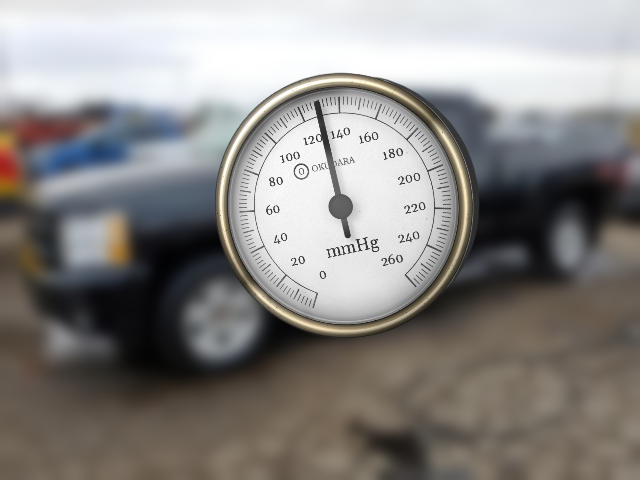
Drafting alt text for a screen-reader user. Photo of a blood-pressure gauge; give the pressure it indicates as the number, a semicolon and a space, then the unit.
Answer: 130; mmHg
